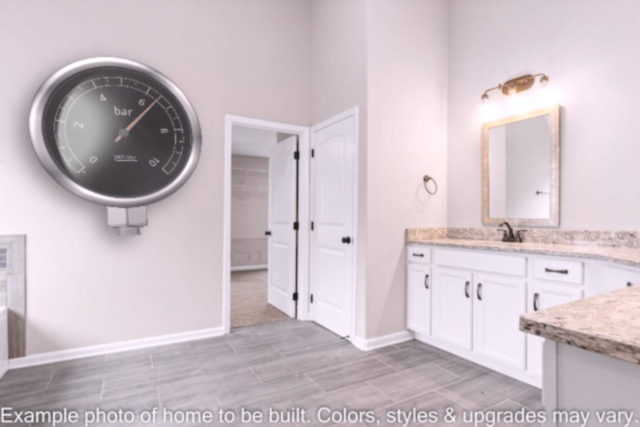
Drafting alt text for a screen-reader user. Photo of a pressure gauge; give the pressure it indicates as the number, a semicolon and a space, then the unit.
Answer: 6.5; bar
